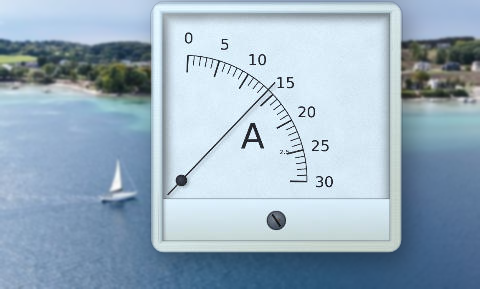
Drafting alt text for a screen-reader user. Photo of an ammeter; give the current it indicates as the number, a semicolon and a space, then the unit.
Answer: 14; A
